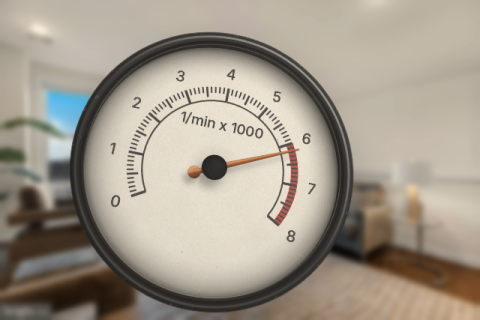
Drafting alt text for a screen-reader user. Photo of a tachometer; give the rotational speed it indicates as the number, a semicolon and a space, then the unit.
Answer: 6200; rpm
